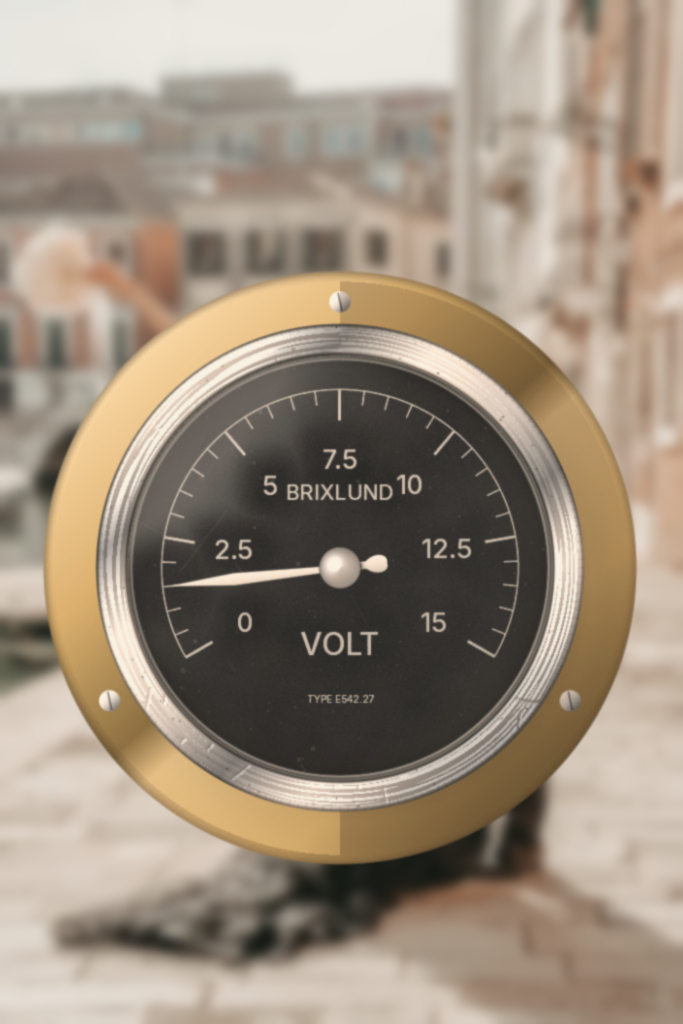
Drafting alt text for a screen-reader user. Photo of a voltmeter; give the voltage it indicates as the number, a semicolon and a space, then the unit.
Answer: 1.5; V
